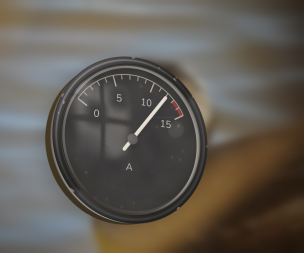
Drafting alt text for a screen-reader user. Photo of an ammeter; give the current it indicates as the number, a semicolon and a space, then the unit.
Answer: 12; A
